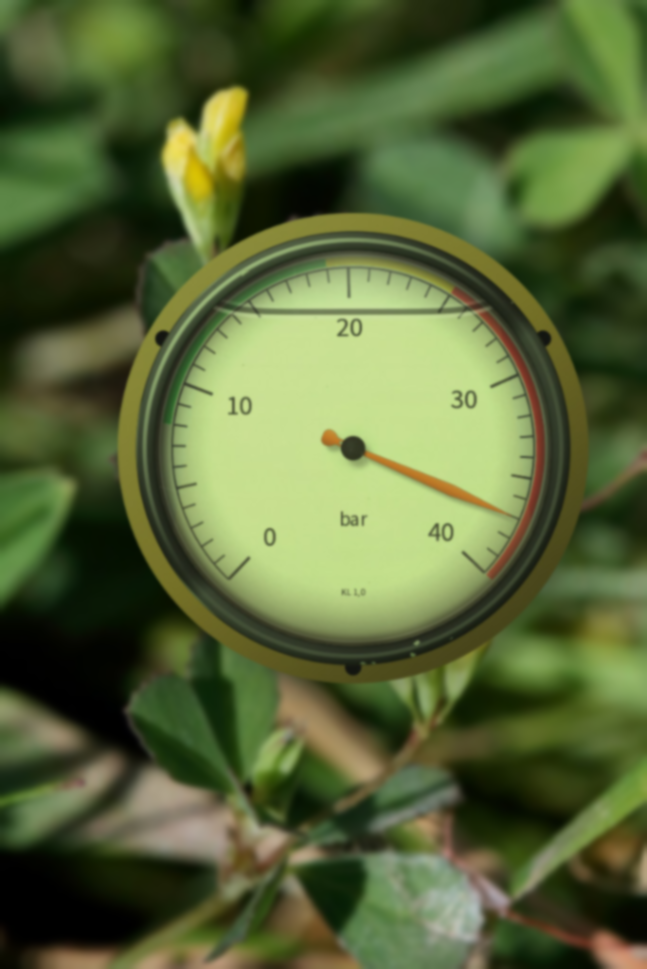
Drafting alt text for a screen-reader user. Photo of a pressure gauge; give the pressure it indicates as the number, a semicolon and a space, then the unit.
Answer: 37; bar
